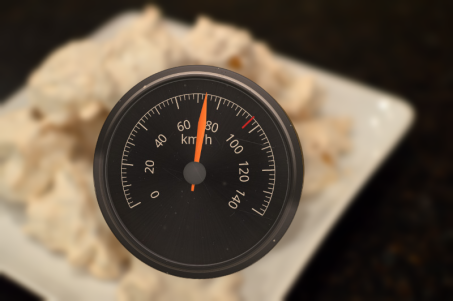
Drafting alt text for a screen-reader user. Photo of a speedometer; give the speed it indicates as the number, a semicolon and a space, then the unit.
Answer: 74; km/h
